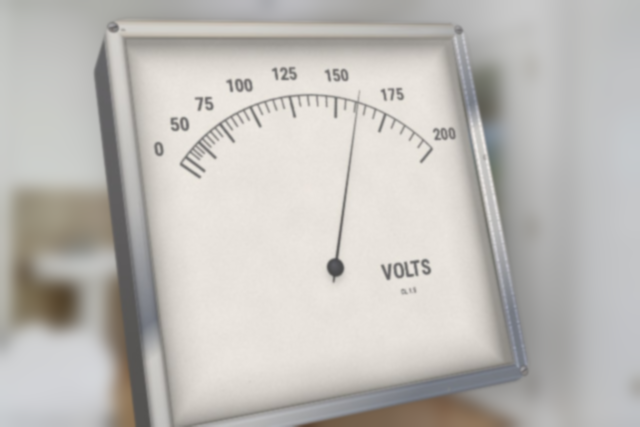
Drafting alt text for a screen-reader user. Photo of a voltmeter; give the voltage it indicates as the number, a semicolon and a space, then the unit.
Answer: 160; V
